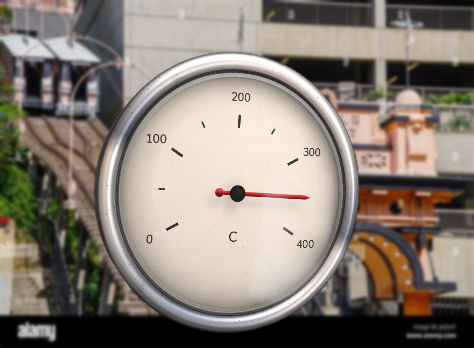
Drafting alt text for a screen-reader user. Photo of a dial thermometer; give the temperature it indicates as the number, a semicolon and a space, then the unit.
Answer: 350; °C
